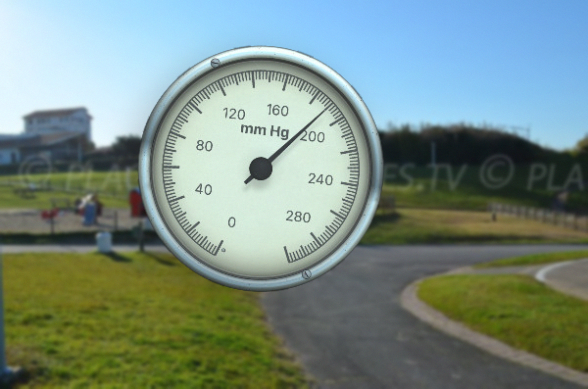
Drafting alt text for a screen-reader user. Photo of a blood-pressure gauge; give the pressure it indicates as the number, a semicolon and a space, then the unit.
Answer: 190; mmHg
